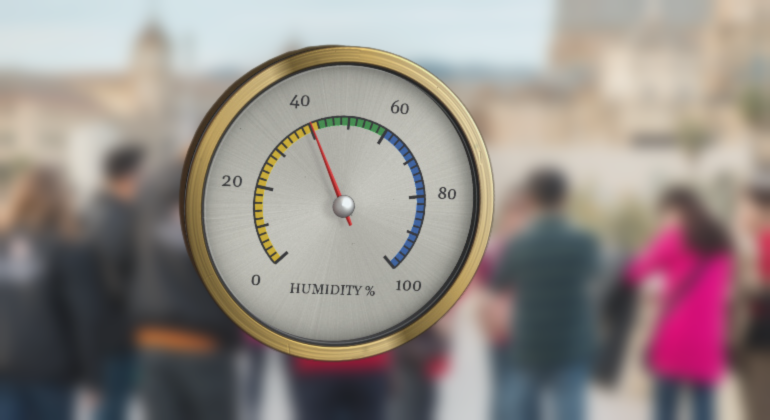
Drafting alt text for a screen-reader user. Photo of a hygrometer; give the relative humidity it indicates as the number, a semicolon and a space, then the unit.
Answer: 40; %
